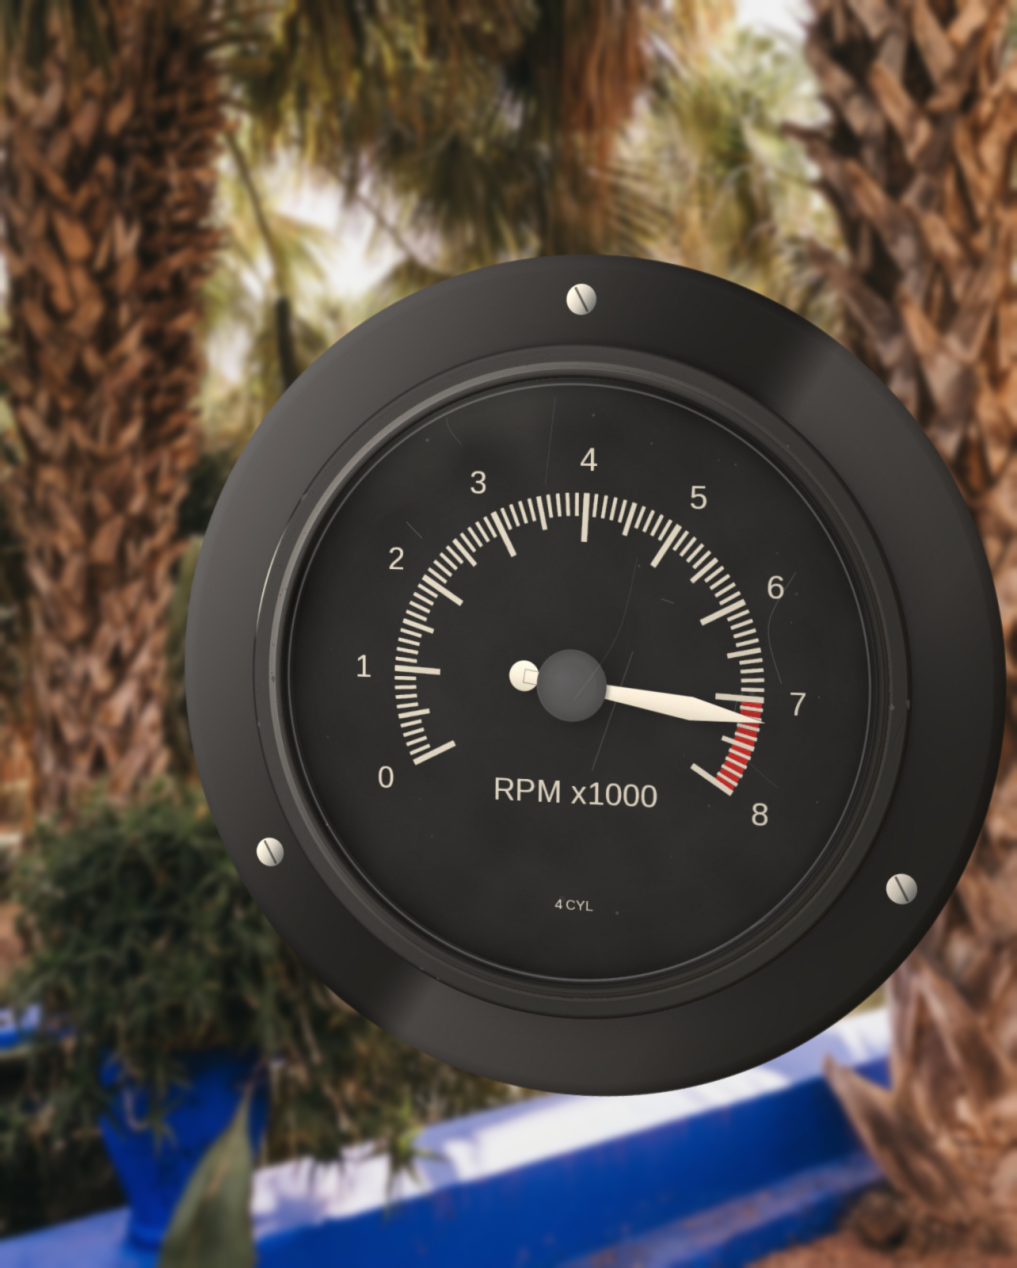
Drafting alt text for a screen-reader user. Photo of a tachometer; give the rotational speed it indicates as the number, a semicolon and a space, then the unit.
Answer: 7200; rpm
